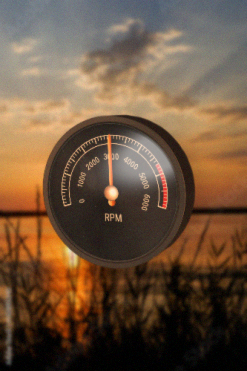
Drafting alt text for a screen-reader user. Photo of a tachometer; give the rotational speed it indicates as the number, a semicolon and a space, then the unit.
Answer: 3000; rpm
